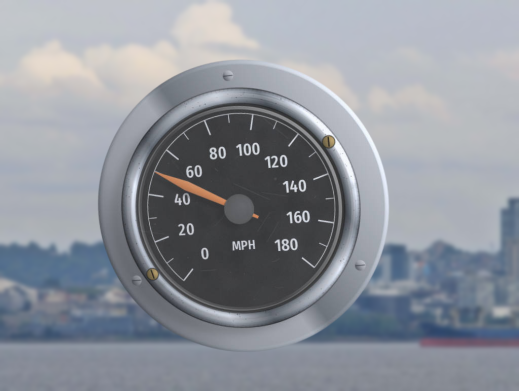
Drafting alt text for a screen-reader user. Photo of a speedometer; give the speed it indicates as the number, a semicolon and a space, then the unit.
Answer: 50; mph
